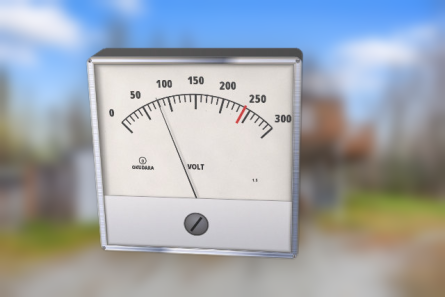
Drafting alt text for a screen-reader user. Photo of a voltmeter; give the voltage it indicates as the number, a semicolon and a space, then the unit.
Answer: 80; V
